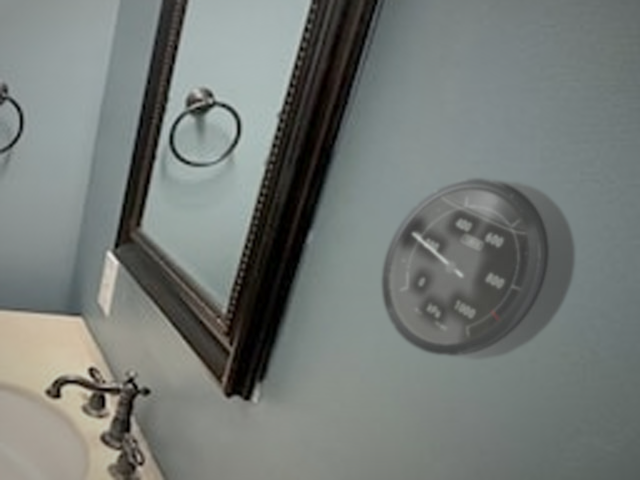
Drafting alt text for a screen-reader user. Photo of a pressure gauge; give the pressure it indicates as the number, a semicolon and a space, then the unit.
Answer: 200; kPa
